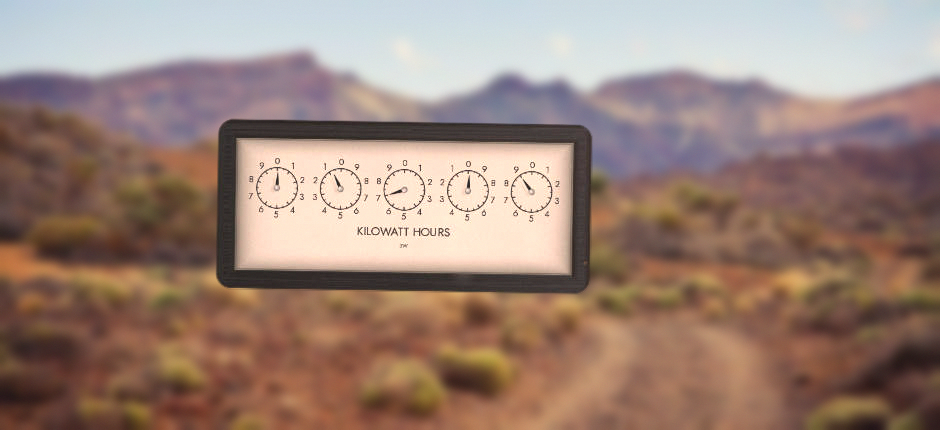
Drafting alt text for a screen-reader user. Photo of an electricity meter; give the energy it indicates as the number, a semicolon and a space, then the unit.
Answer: 699; kWh
